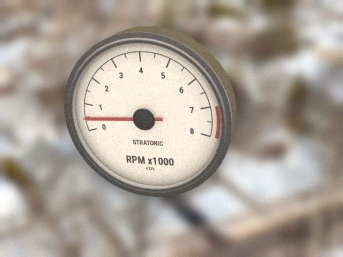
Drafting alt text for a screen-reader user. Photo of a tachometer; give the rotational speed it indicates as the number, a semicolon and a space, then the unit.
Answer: 500; rpm
